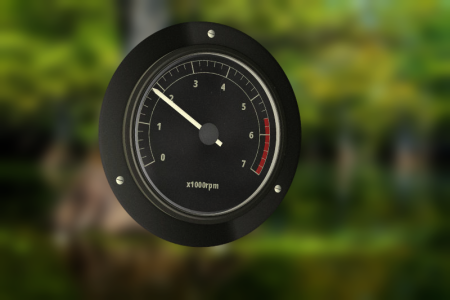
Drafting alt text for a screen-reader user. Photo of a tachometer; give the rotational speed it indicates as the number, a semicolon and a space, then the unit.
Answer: 1800; rpm
